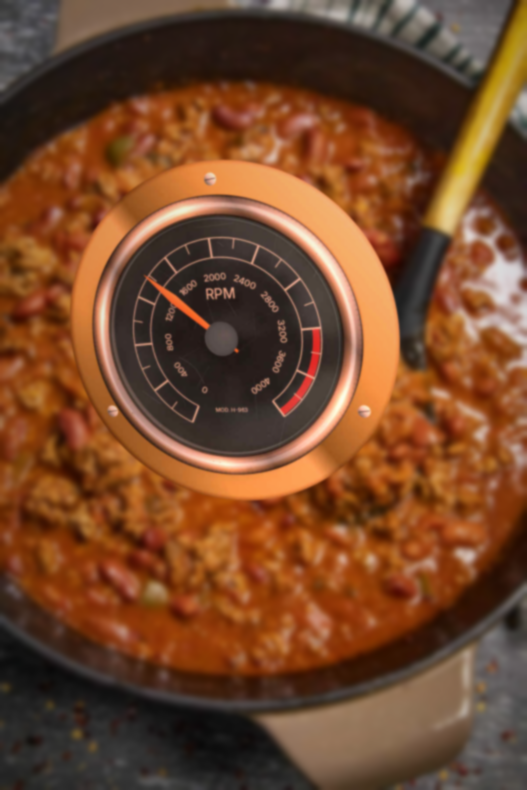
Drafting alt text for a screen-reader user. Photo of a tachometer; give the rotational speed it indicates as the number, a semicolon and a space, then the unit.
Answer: 1400; rpm
